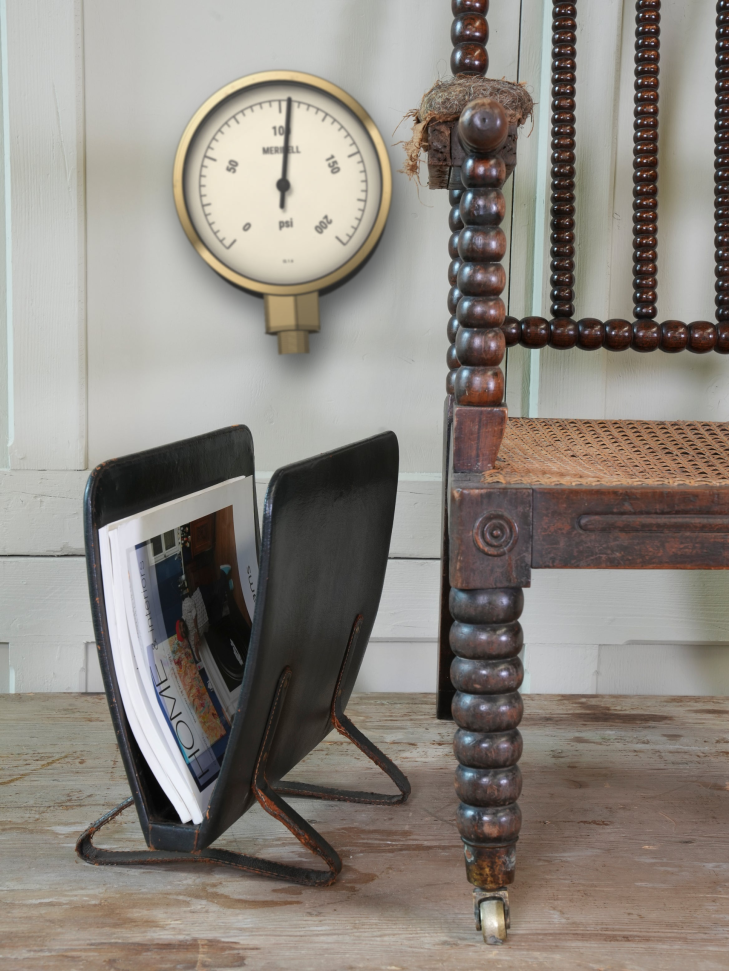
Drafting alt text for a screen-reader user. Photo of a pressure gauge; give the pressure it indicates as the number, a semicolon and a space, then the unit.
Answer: 105; psi
